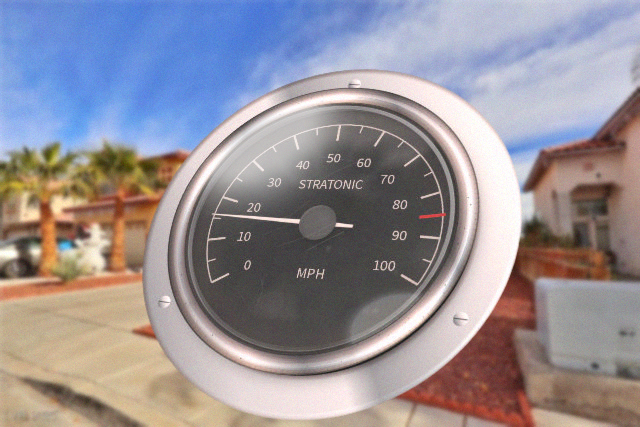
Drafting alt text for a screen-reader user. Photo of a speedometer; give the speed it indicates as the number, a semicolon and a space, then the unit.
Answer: 15; mph
